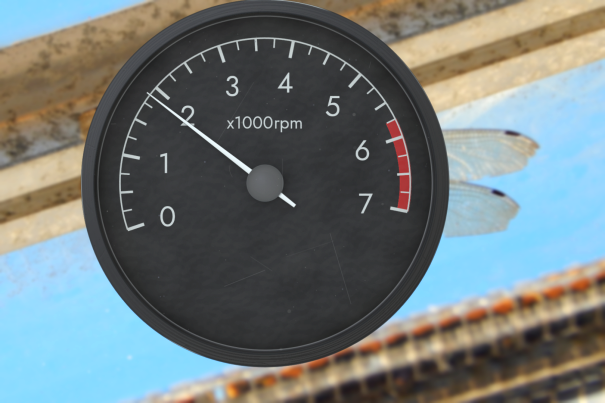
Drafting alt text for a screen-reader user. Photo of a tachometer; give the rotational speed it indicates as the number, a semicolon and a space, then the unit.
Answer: 1875; rpm
